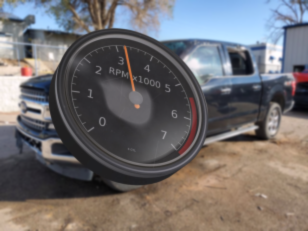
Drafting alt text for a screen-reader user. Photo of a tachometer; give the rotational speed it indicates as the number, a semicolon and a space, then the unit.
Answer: 3200; rpm
